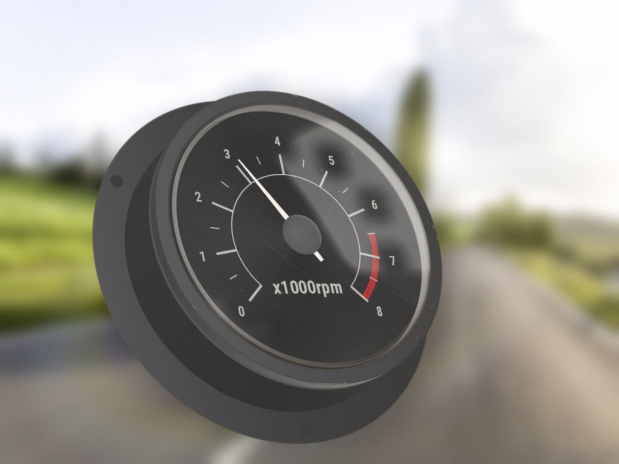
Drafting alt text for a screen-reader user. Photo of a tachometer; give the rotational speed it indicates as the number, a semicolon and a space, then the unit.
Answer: 3000; rpm
